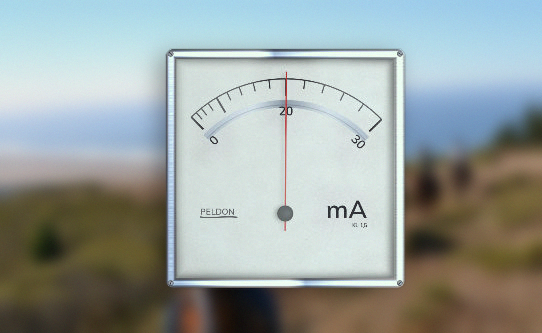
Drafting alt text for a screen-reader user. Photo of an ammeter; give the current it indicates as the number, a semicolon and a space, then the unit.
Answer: 20; mA
